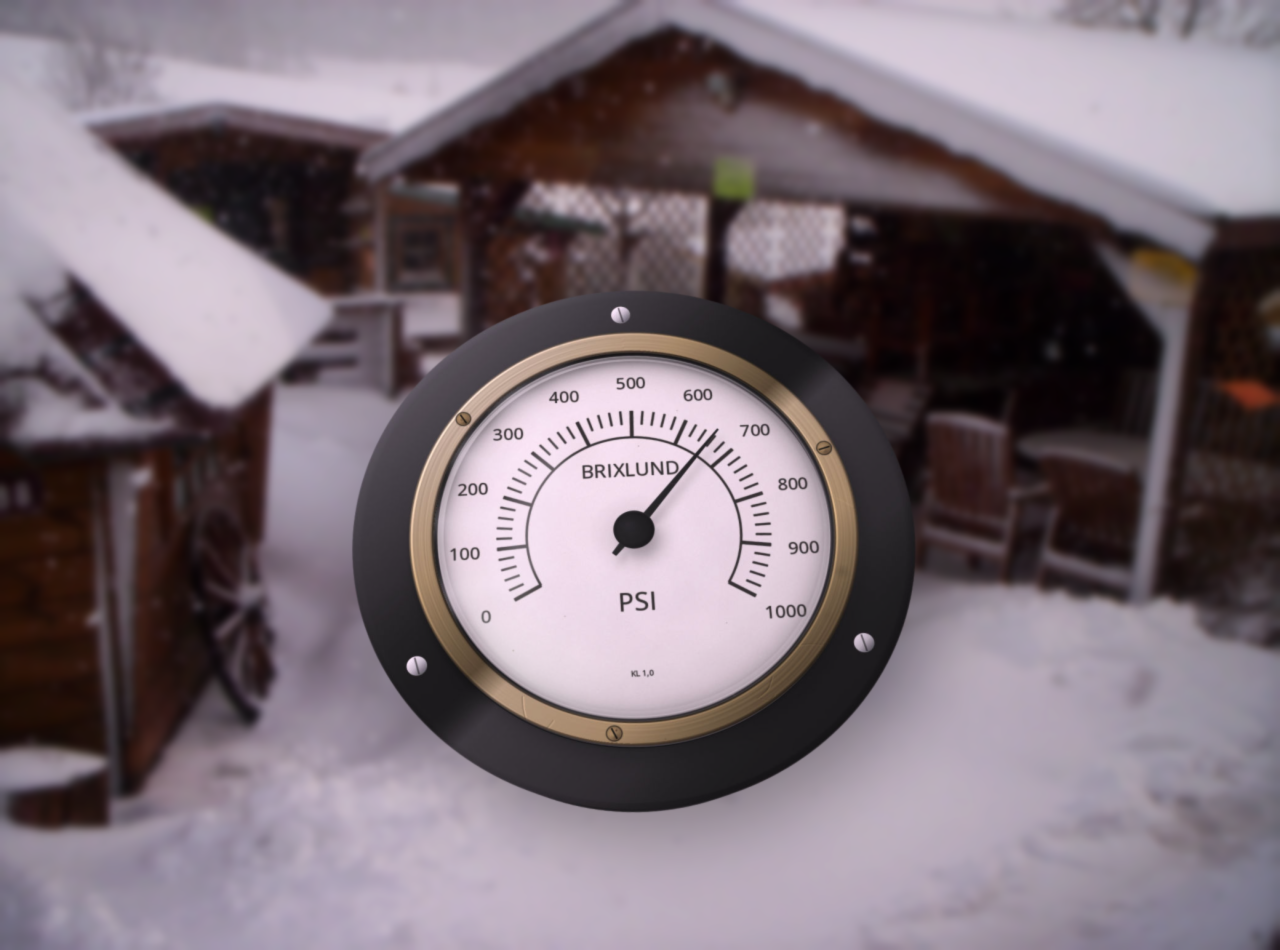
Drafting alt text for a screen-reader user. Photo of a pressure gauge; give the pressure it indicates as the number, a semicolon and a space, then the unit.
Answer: 660; psi
